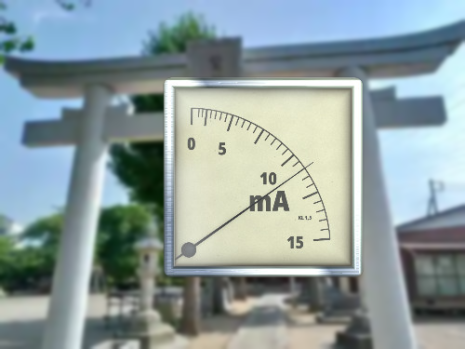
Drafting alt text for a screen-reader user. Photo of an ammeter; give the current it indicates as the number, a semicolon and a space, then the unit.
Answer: 11; mA
